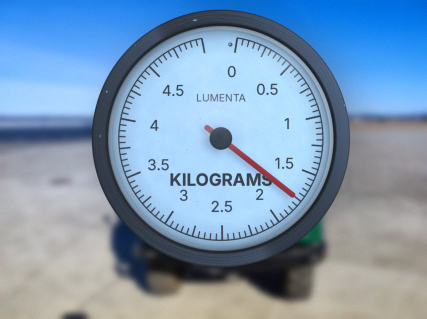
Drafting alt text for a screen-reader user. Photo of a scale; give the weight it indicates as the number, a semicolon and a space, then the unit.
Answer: 1.75; kg
